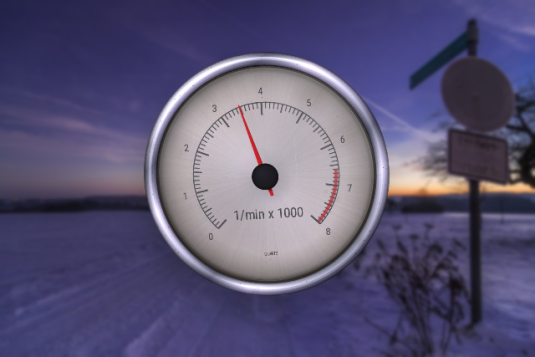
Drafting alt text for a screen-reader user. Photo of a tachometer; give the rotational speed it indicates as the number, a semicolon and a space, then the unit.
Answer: 3500; rpm
